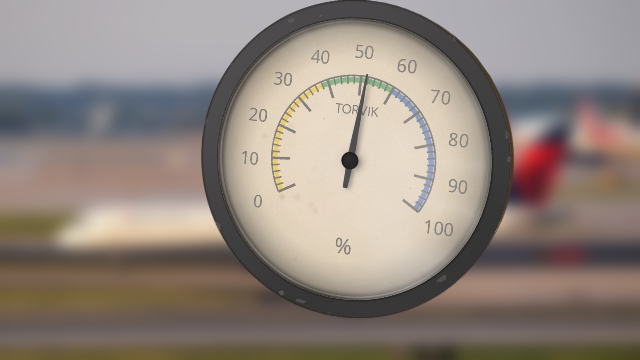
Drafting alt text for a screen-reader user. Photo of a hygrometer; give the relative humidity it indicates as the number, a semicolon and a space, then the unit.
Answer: 52; %
